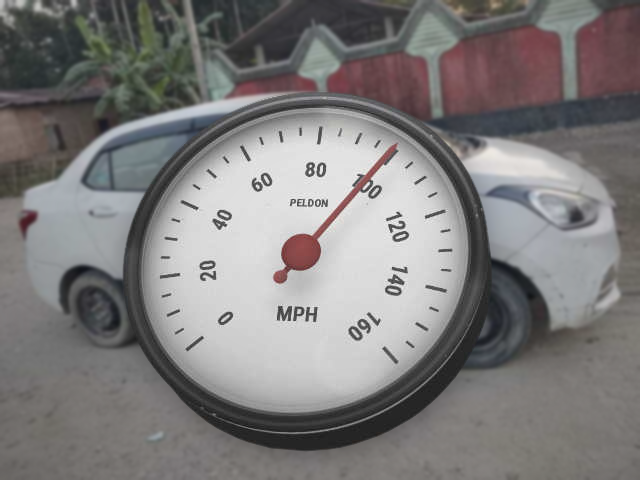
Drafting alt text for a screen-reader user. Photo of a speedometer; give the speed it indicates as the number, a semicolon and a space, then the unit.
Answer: 100; mph
